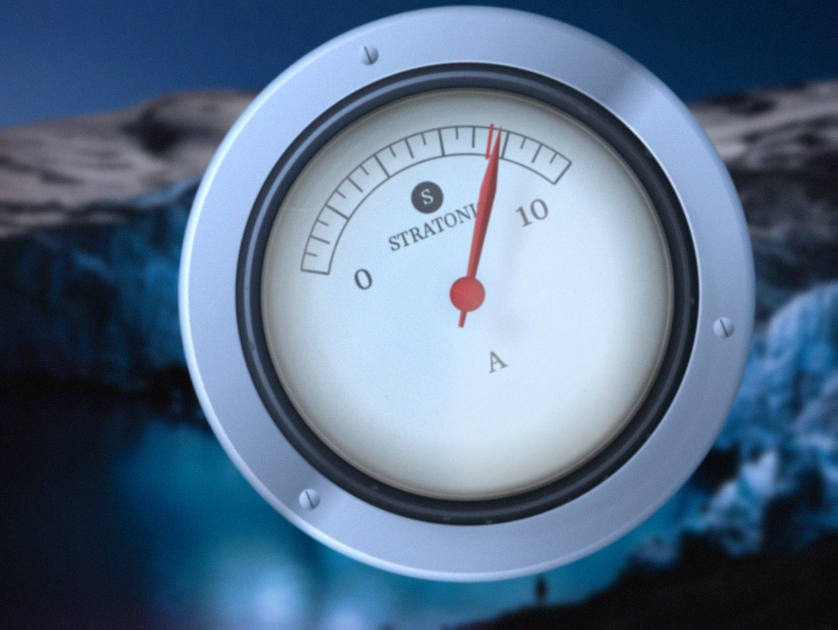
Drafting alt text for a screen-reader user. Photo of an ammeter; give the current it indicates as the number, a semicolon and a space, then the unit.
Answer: 7.75; A
